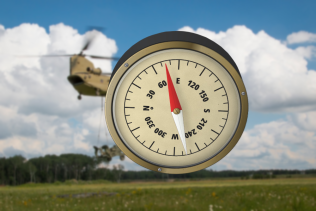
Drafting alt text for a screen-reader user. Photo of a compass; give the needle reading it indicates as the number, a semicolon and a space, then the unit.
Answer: 75; °
